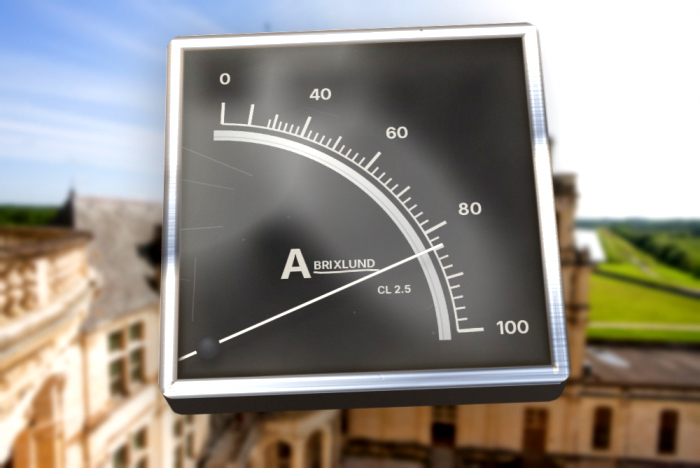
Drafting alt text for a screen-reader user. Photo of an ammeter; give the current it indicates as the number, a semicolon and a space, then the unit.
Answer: 84; A
